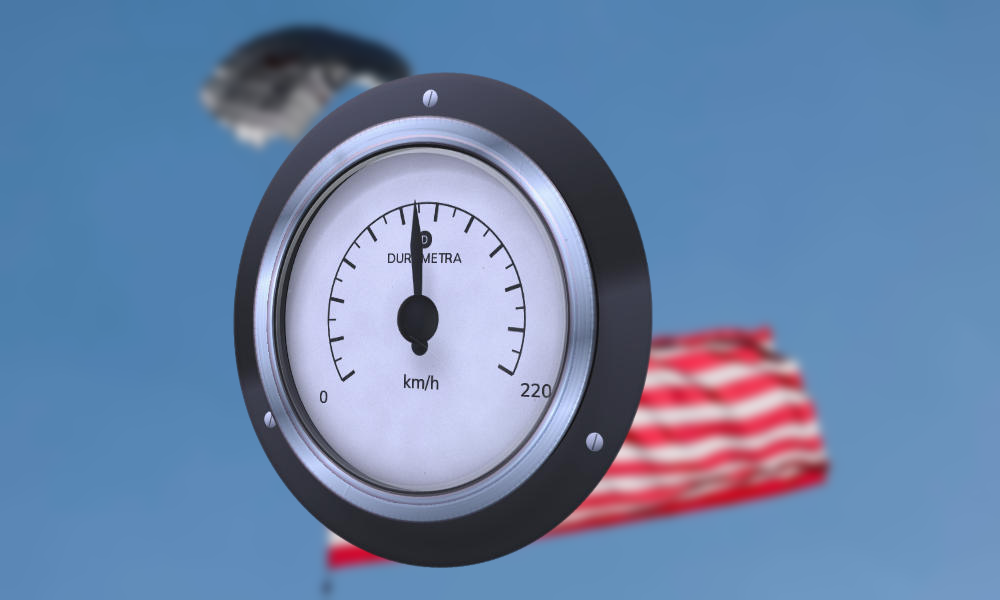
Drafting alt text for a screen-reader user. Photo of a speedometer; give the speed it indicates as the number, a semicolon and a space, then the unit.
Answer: 110; km/h
